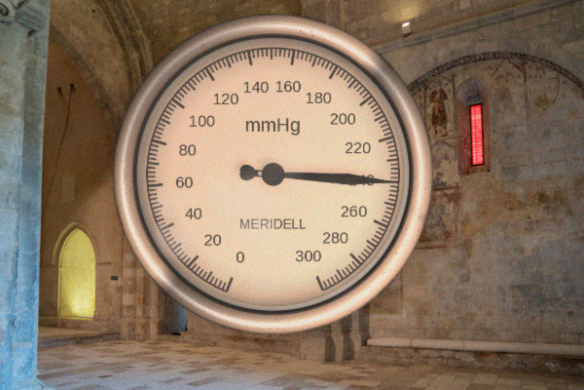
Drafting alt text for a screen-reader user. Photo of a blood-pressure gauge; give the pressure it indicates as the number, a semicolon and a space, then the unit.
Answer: 240; mmHg
